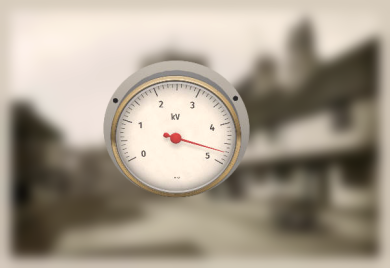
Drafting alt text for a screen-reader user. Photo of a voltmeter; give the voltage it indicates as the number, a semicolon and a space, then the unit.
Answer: 4.7; kV
